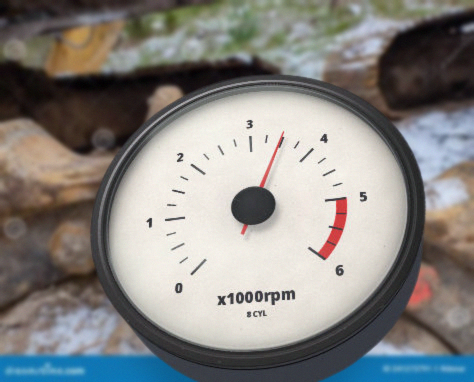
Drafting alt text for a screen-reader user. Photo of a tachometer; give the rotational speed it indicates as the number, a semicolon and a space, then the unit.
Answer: 3500; rpm
